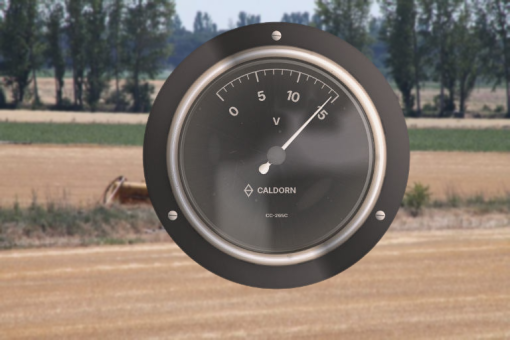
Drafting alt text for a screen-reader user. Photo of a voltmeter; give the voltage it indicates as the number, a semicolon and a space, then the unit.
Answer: 14.5; V
